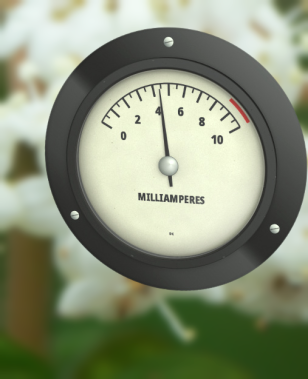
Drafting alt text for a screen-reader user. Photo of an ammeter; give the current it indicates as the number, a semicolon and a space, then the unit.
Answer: 4.5; mA
